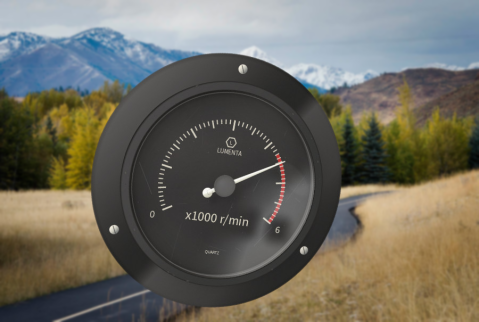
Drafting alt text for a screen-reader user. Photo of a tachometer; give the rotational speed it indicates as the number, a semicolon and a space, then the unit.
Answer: 4500; rpm
